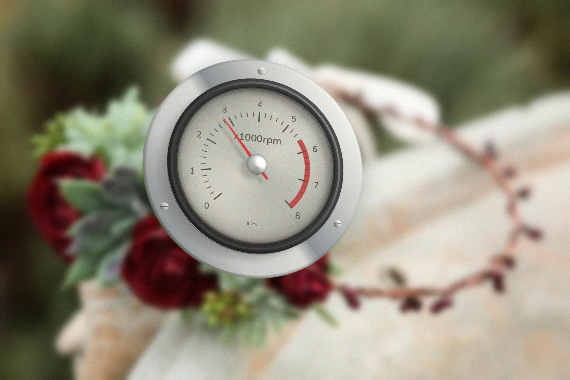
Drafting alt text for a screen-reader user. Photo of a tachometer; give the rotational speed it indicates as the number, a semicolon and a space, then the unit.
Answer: 2800; rpm
